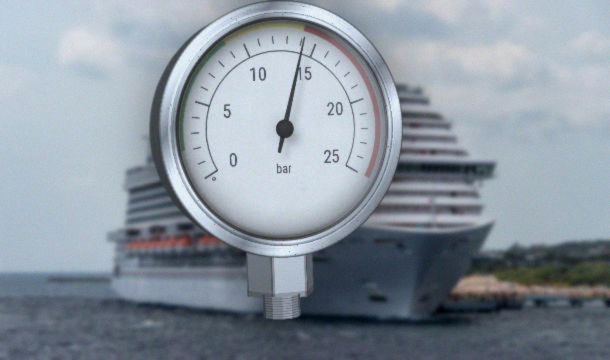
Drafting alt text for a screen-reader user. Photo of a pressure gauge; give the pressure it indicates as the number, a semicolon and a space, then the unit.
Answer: 14; bar
